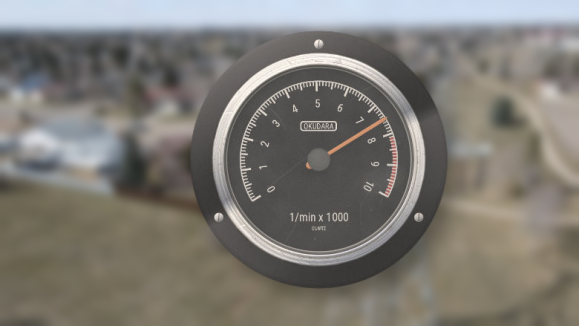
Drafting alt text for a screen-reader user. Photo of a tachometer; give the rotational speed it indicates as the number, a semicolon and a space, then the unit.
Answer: 7500; rpm
